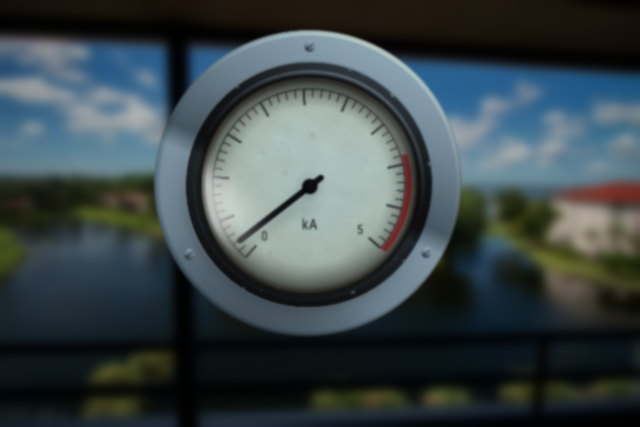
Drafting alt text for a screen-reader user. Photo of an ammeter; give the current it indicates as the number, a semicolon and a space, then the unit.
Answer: 0.2; kA
